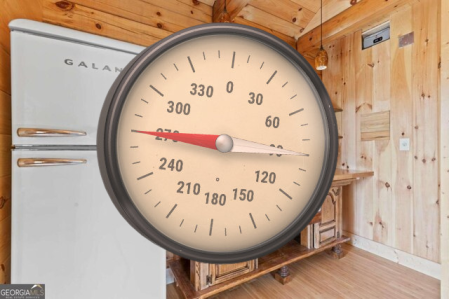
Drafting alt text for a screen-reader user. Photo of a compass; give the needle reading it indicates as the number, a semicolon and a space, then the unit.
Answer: 270; °
